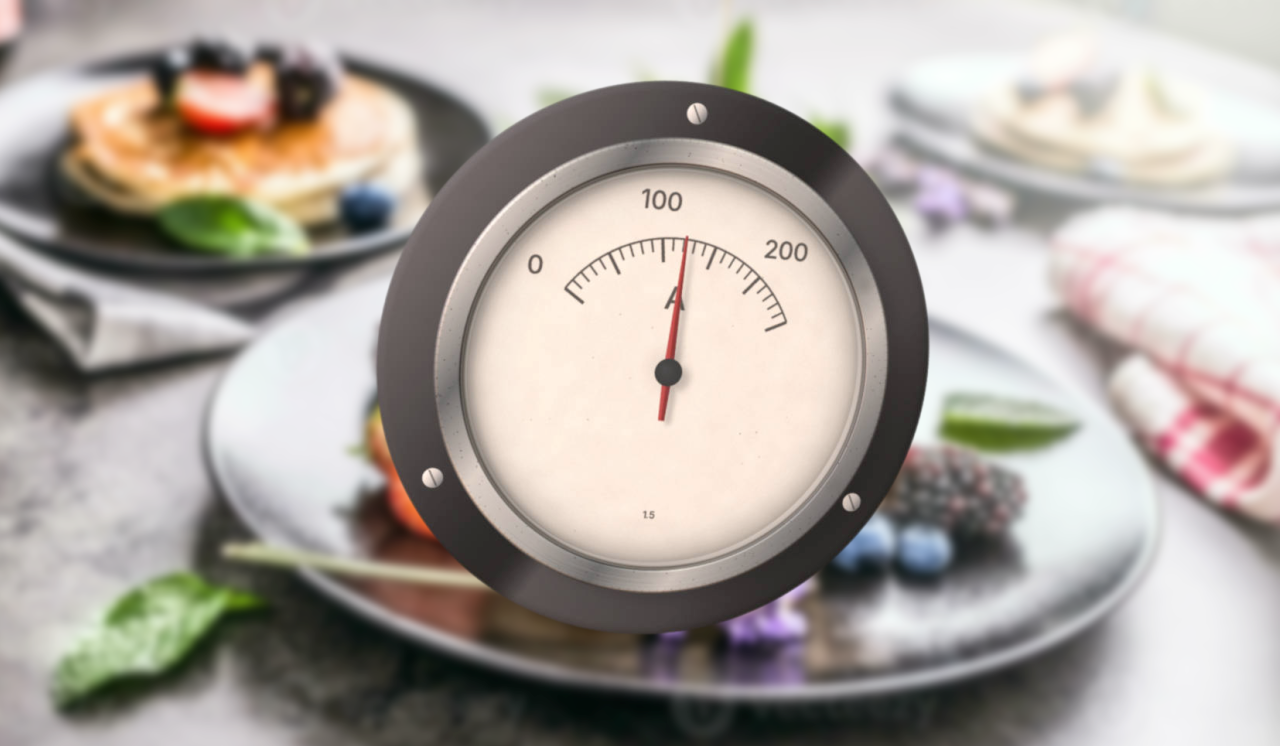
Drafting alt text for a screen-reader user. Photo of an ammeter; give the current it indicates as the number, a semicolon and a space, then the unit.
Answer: 120; A
